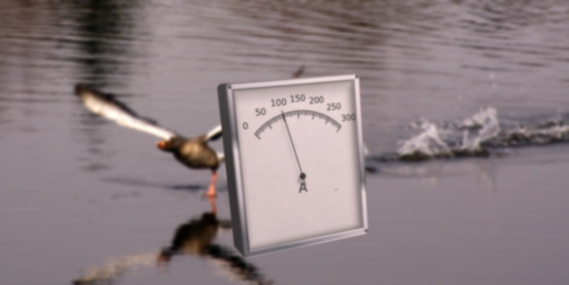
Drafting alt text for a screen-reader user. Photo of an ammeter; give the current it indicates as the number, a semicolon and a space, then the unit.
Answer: 100; A
